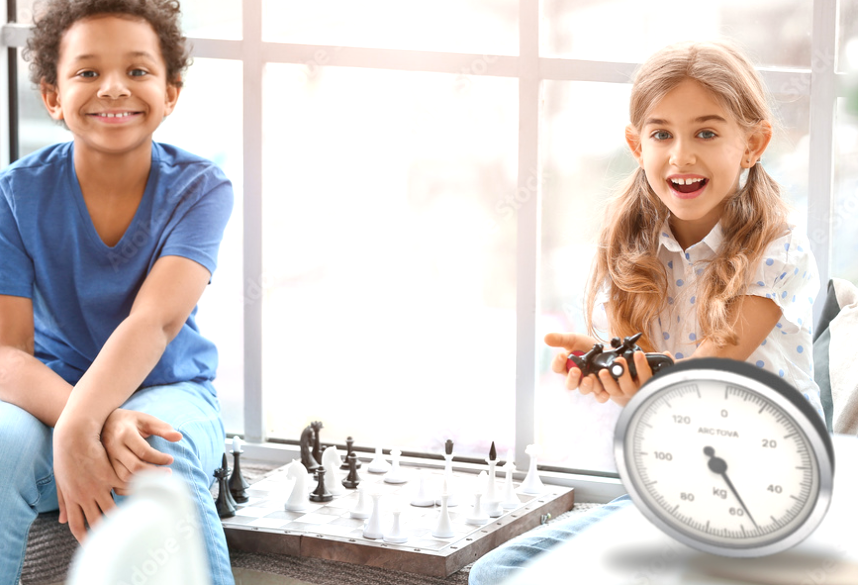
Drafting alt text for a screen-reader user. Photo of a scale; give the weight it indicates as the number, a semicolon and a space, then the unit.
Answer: 55; kg
